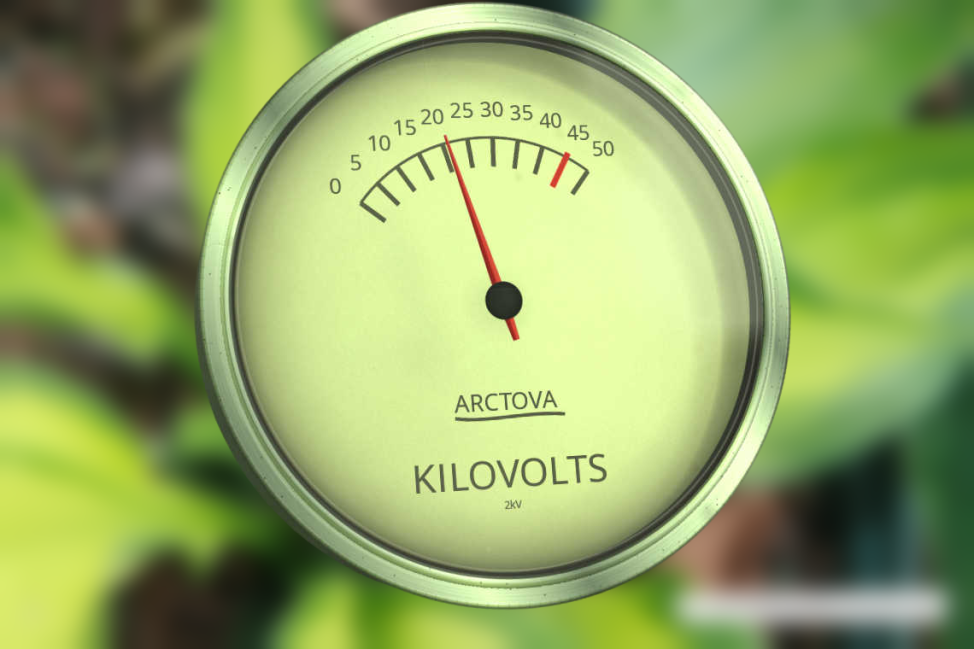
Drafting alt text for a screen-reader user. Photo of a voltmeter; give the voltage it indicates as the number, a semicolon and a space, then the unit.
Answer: 20; kV
